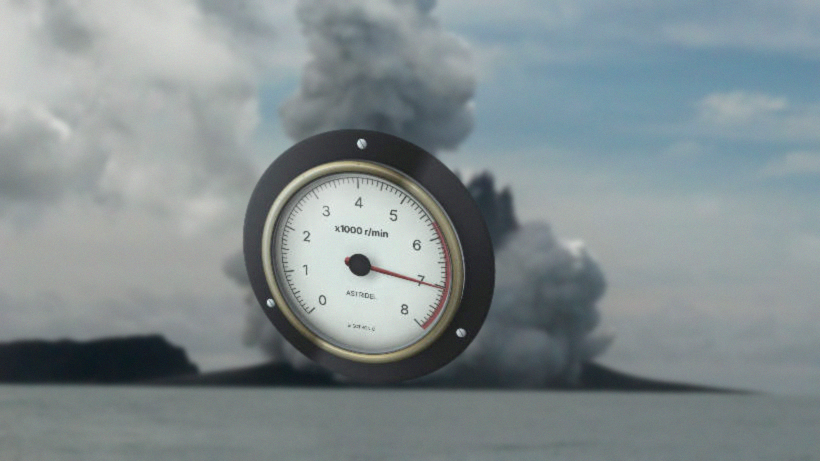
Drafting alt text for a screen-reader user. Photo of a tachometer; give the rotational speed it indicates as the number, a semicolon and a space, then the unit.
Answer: 7000; rpm
